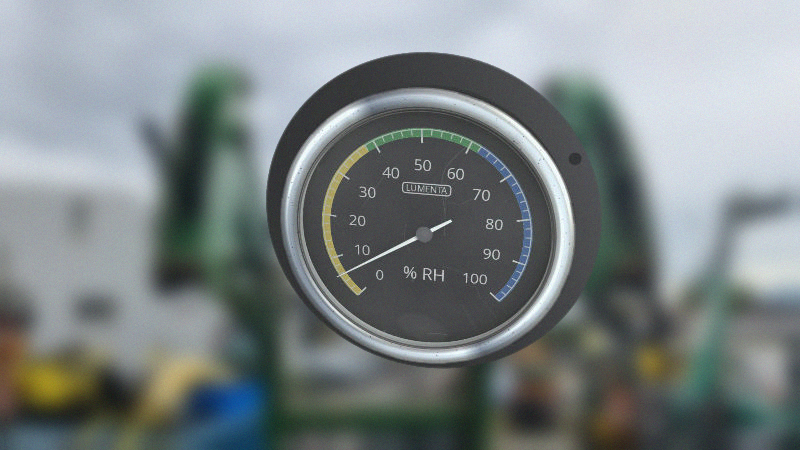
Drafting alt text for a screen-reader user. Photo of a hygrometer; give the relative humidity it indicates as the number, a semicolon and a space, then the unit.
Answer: 6; %
